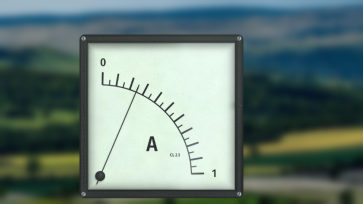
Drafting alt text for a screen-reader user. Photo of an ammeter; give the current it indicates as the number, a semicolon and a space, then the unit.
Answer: 0.25; A
